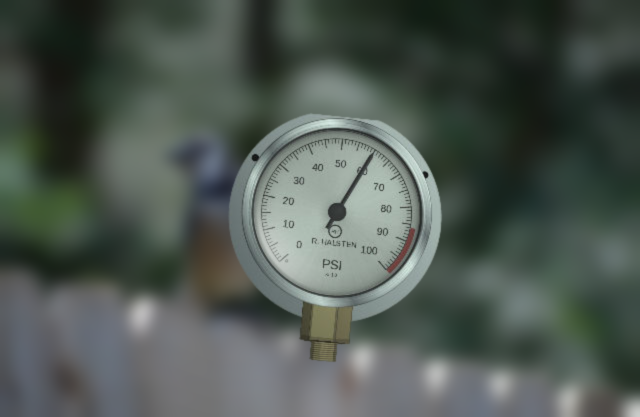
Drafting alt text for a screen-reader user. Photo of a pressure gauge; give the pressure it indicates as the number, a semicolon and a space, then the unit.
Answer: 60; psi
